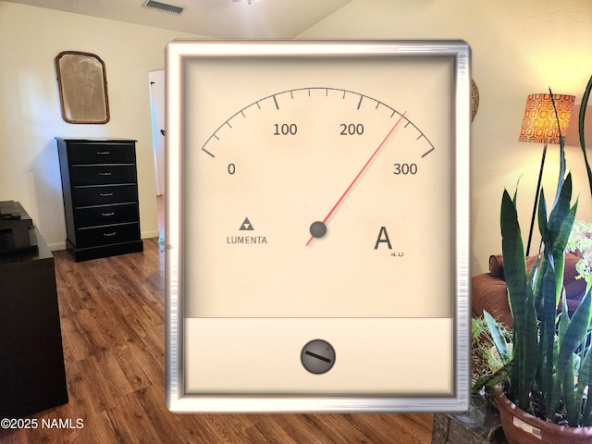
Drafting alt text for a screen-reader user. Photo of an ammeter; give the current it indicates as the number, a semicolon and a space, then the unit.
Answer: 250; A
